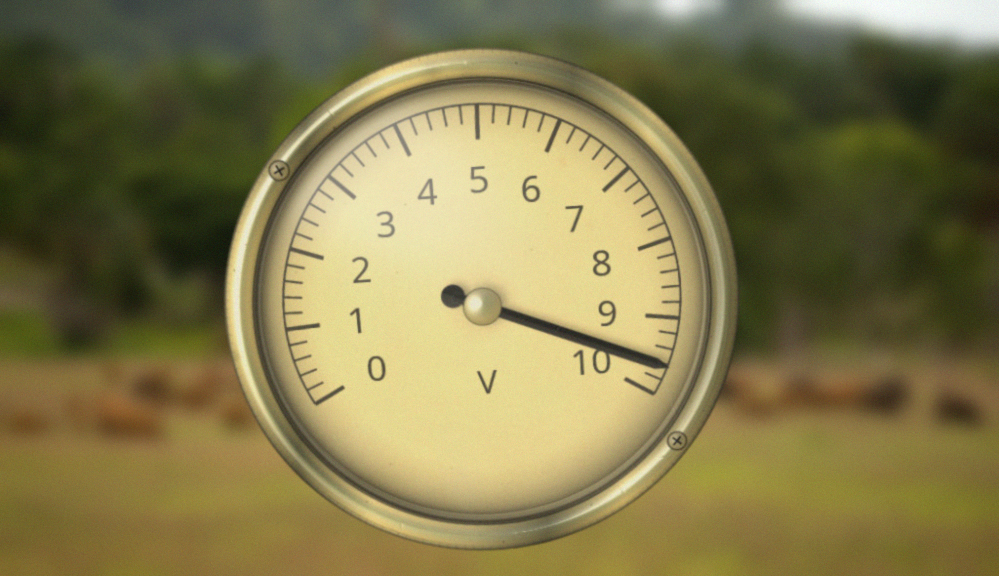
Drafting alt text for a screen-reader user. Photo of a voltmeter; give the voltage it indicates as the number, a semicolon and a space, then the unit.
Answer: 9.6; V
